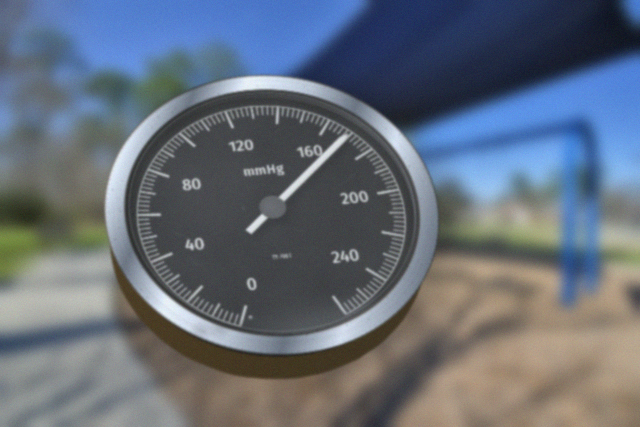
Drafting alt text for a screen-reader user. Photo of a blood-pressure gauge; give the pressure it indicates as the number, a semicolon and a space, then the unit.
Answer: 170; mmHg
